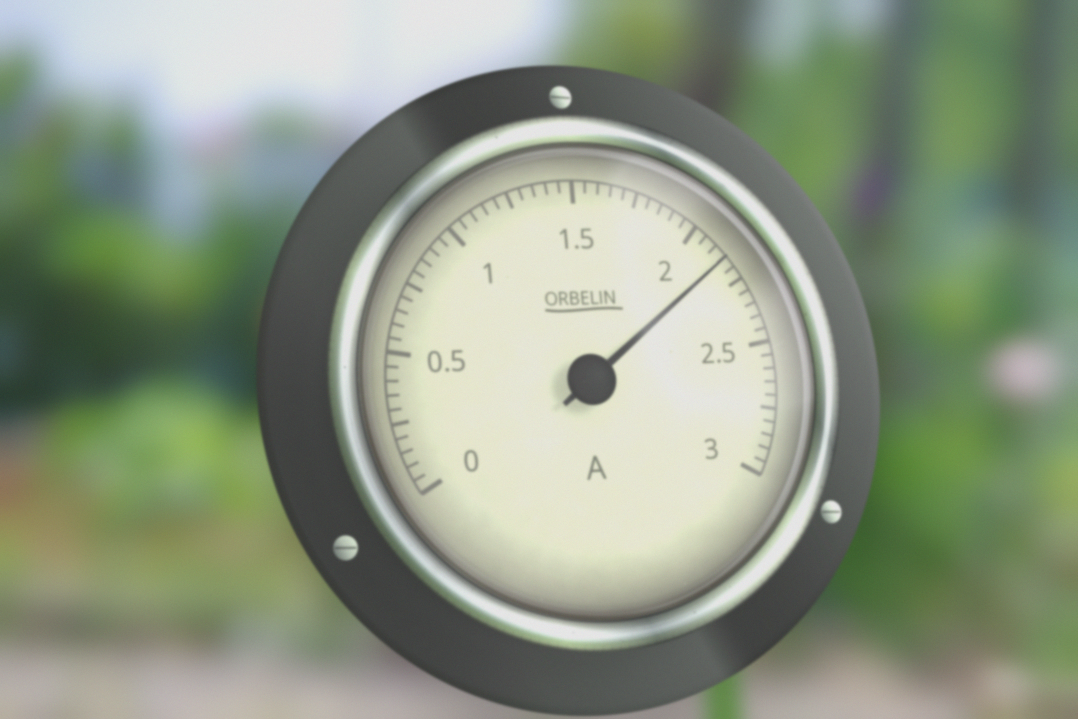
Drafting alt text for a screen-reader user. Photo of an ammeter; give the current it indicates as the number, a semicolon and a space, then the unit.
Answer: 2.15; A
